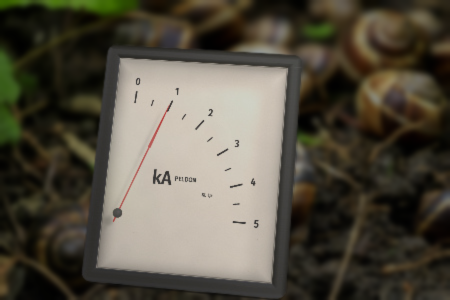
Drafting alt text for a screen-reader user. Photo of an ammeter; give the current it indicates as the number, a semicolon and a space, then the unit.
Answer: 1; kA
